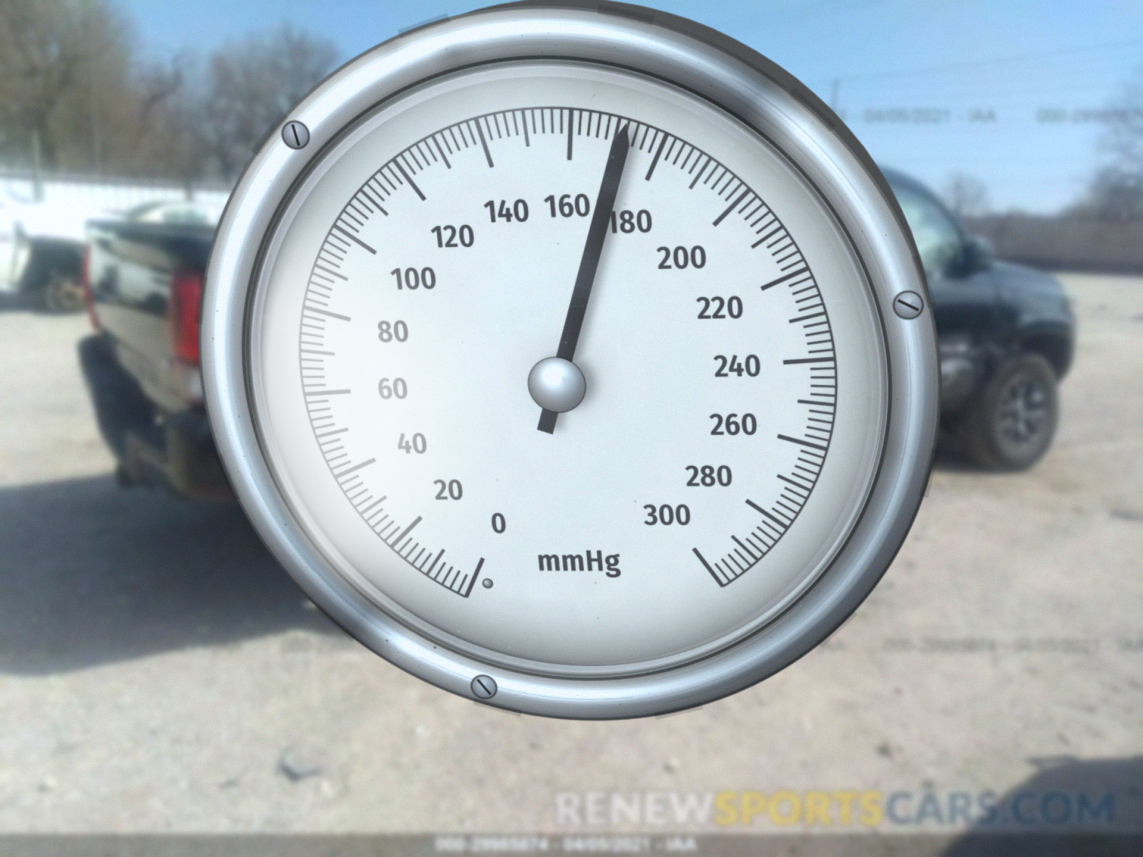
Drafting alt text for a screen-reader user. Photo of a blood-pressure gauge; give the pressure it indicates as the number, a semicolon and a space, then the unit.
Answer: 172; mmHg
